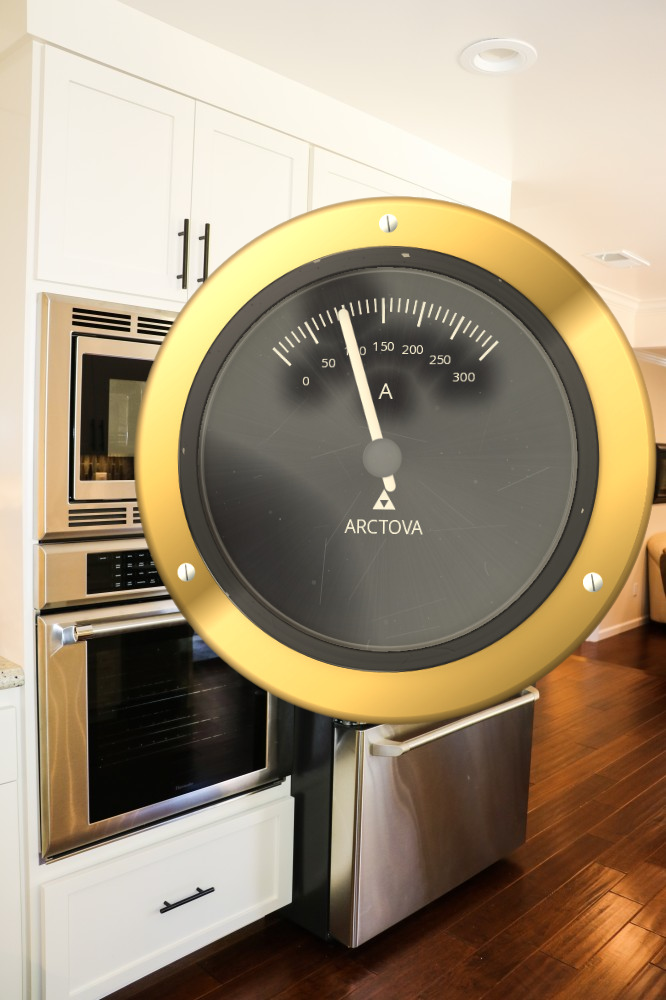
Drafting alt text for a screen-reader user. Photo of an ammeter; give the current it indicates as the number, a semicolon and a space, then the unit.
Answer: 100; A
